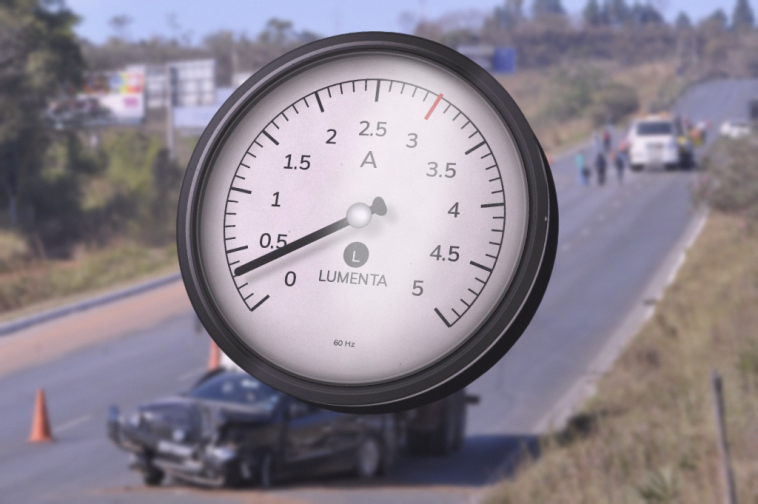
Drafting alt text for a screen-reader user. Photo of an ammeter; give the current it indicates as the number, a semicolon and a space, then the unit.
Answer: 0.3; A
